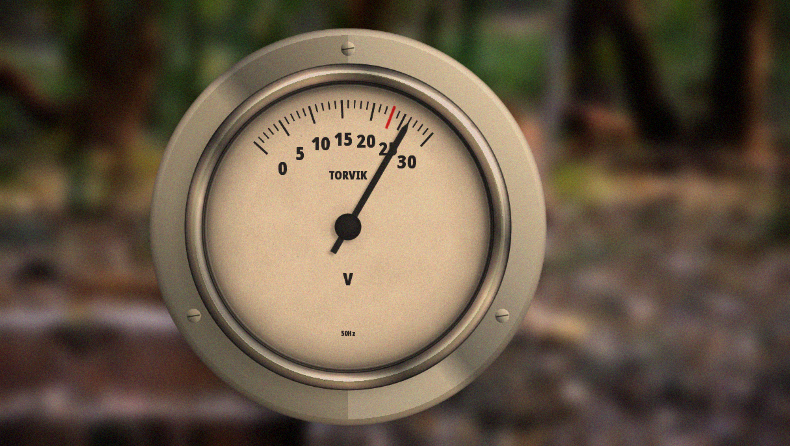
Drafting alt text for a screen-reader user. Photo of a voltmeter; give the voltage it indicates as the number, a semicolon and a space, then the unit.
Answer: 26; V
